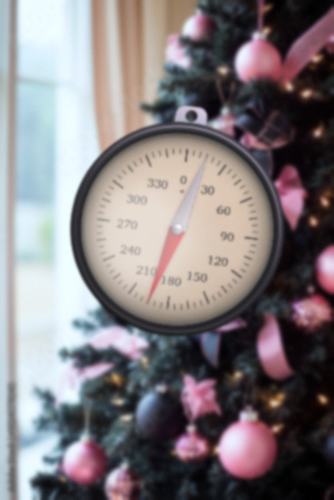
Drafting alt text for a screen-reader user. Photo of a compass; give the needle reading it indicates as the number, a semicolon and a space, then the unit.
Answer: 195; °
